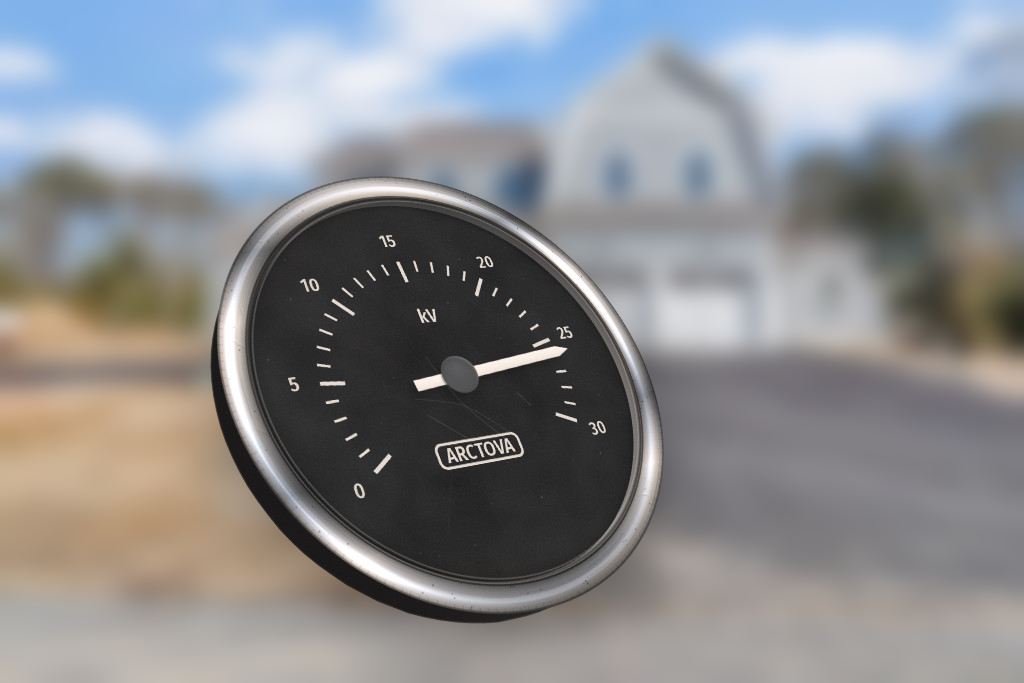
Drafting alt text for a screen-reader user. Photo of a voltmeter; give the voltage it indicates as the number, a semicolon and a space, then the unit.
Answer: 26; kV
